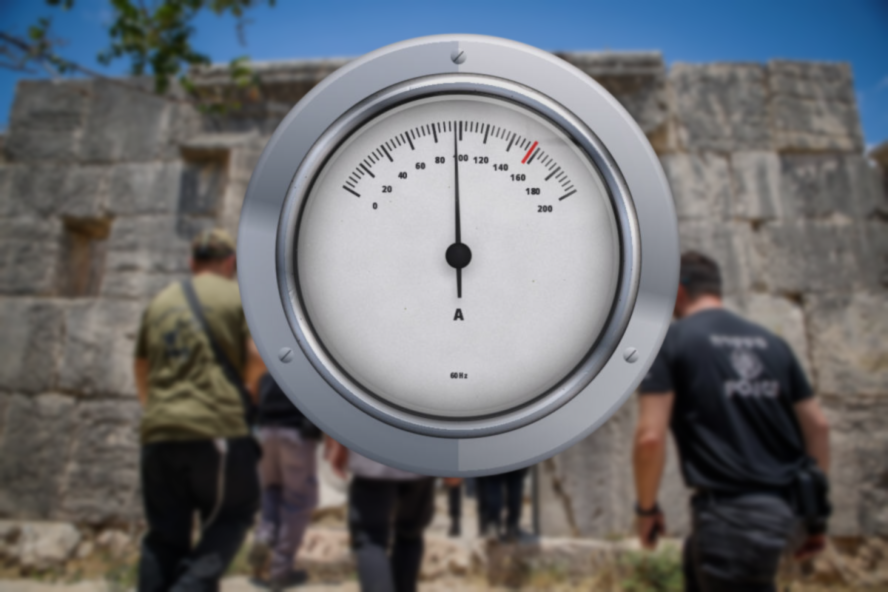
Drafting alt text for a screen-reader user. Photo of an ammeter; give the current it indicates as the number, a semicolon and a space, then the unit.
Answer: 96; A
